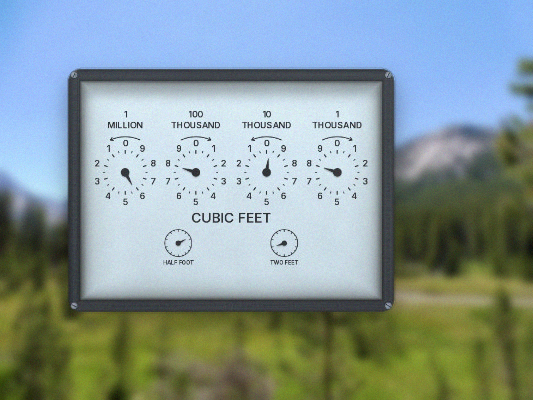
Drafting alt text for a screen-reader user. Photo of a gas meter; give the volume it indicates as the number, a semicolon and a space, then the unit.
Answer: 579800; ft³
